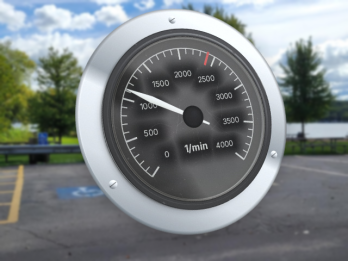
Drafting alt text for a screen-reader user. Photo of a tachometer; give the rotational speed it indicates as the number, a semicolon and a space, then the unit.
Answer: 1100; rpm
